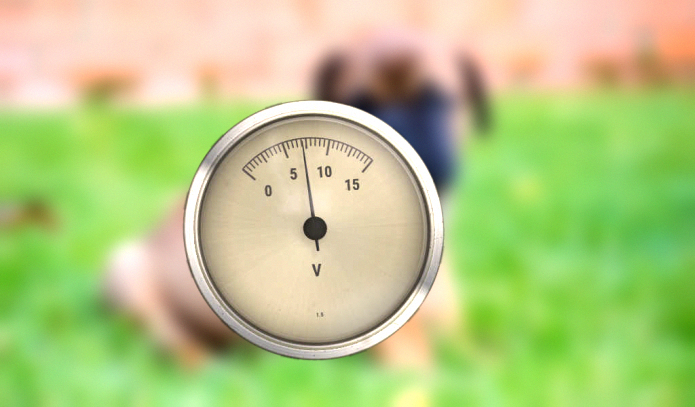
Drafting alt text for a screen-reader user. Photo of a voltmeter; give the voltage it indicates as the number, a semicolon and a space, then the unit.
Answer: 7; V
